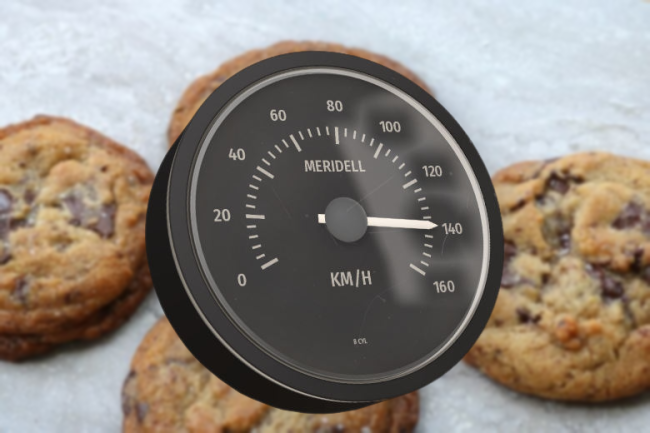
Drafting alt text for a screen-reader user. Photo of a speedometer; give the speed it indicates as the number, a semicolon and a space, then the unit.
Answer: 140; km/h
